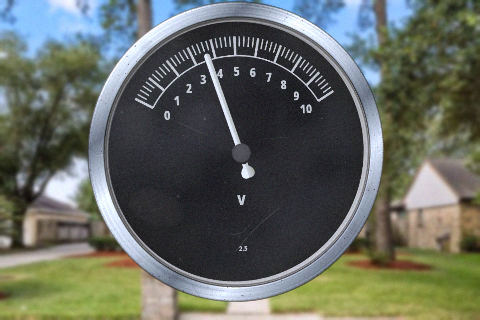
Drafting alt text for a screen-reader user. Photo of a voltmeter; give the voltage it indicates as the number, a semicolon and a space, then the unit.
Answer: 3.6; V
